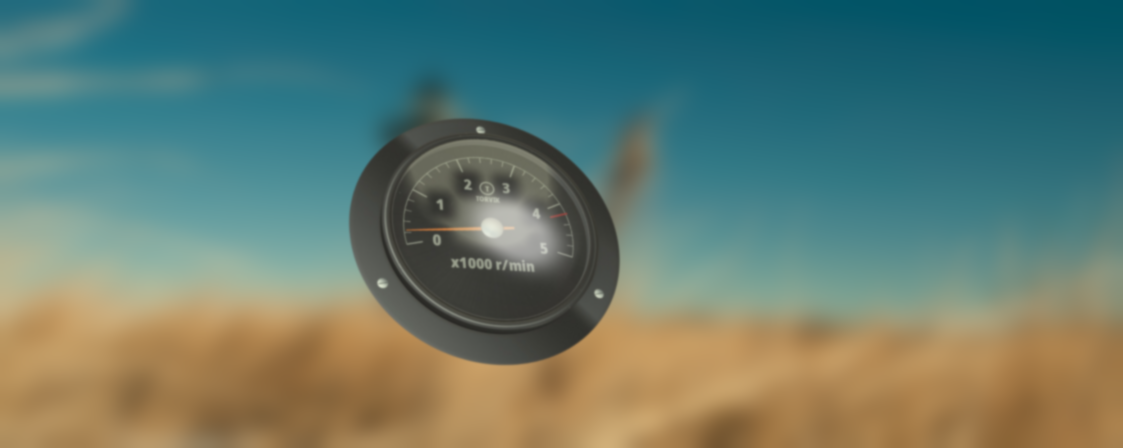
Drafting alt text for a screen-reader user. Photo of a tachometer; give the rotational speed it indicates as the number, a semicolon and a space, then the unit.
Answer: 200; rpm
